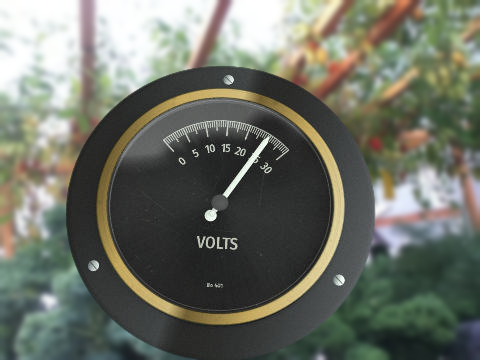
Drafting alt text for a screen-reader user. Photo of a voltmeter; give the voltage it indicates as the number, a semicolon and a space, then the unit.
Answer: 25; V
